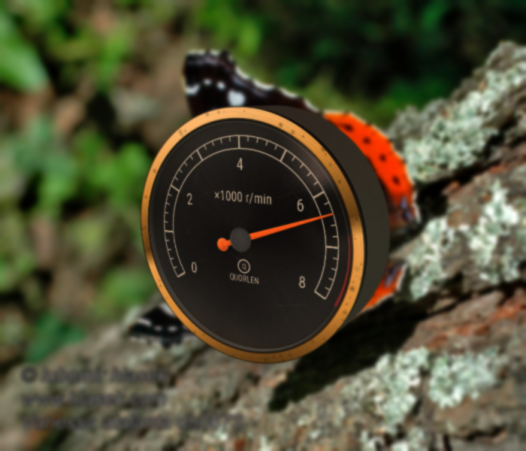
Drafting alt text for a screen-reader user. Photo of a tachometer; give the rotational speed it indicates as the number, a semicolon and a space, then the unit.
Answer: 6400; rpm
